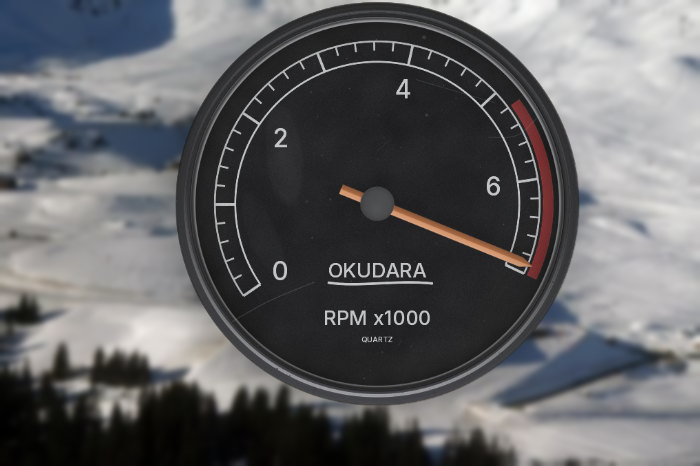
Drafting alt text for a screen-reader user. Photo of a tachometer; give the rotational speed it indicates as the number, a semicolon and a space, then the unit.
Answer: 6900; rpm
